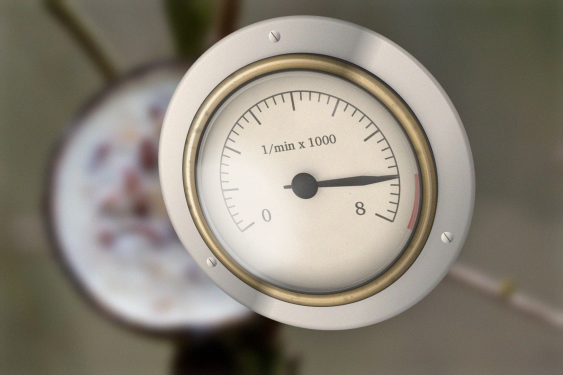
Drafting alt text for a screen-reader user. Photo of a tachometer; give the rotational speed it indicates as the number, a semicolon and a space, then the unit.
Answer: 7000; rpm
